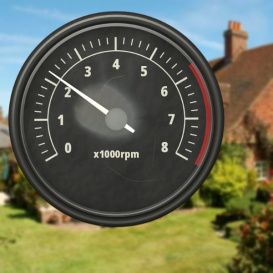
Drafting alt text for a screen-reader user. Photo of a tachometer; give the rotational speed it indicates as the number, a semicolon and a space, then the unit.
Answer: 2200; rpm
